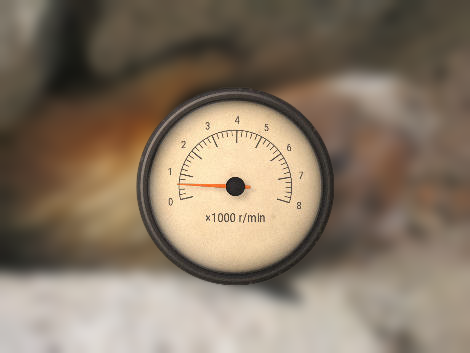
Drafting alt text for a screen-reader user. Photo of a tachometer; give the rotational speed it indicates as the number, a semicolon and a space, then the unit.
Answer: 600; rpm
